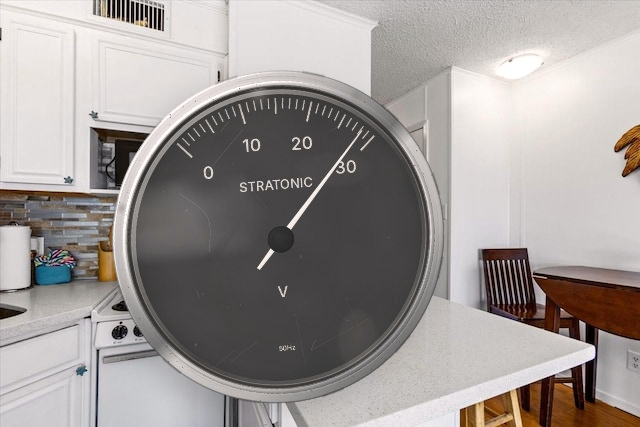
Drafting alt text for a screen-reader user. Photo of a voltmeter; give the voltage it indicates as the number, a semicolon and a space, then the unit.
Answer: 28; V
